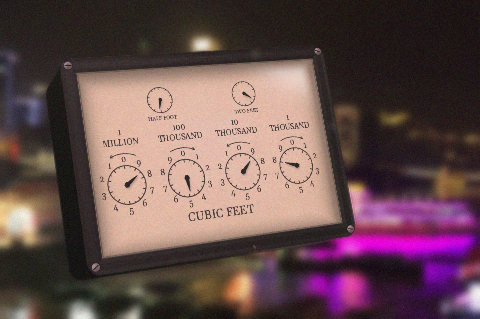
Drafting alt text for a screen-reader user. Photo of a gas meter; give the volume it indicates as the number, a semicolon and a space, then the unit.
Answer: 848800; ft³
